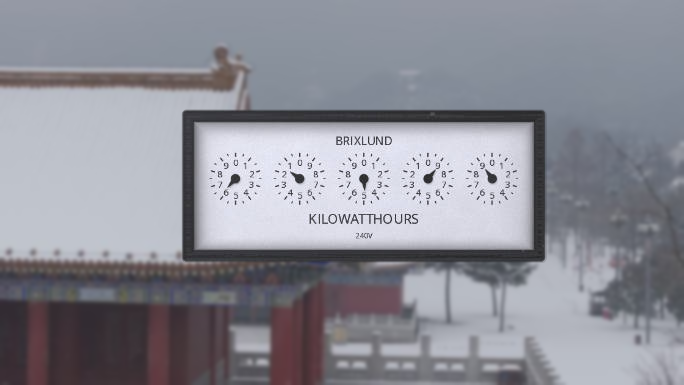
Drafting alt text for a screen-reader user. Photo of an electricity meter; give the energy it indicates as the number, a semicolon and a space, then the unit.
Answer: 61489; kWh
